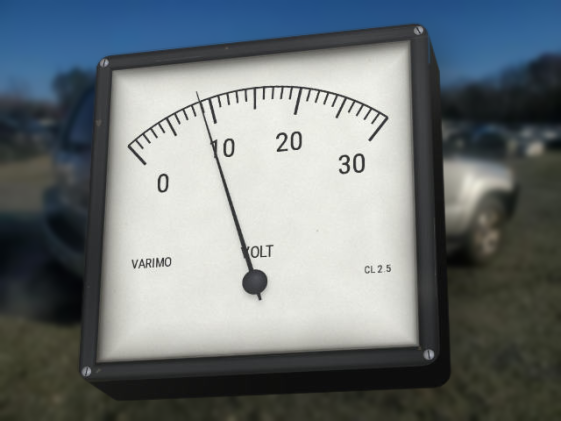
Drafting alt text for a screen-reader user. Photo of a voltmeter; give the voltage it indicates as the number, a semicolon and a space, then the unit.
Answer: 9; V
